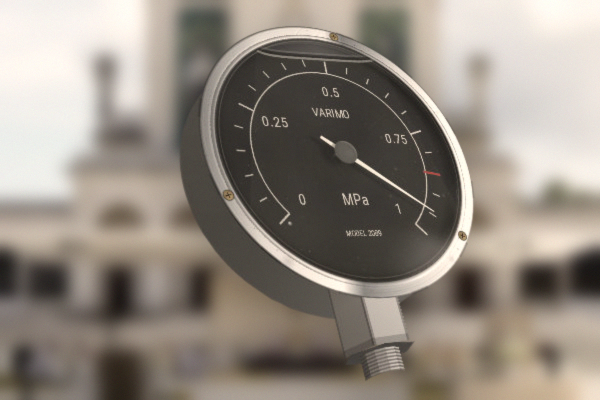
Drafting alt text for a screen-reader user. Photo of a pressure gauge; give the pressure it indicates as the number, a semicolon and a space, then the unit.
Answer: 0.95; MPa
